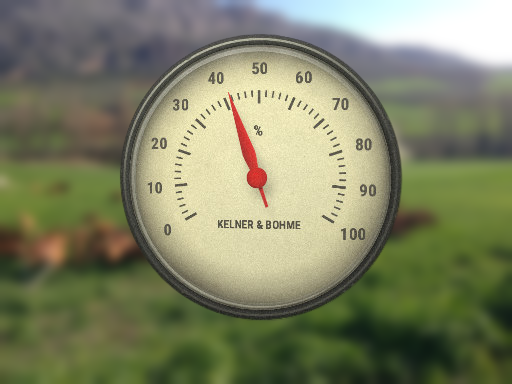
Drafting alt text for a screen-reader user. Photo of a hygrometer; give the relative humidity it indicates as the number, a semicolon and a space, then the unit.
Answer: 42; %
